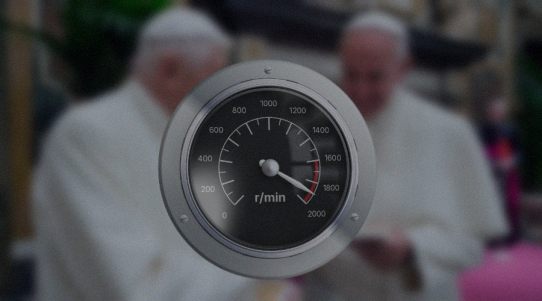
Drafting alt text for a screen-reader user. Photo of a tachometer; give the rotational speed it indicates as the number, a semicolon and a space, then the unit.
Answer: 1900; rpm
